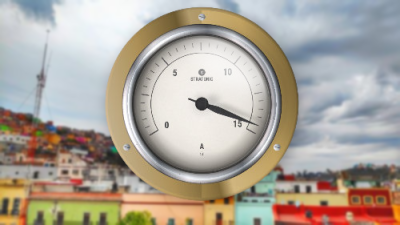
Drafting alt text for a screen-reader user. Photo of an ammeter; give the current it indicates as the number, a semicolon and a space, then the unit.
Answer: 14.5; A
